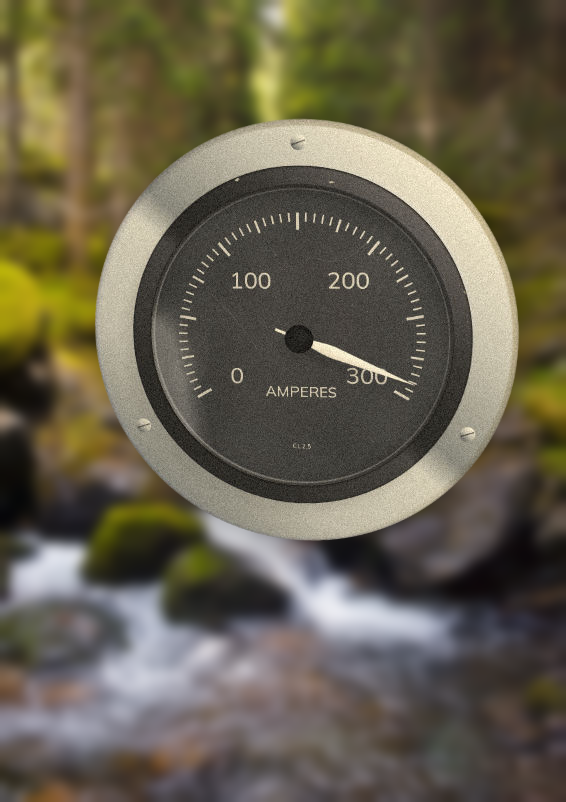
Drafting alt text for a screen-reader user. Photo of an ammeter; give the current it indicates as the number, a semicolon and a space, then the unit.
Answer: 290; A
